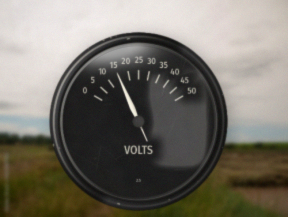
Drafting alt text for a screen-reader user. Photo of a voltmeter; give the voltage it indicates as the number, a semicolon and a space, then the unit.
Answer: 15; V
